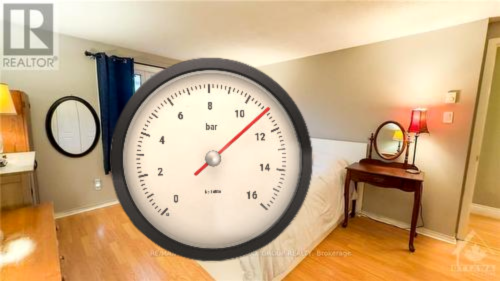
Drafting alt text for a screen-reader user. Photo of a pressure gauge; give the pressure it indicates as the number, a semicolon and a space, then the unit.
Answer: 11; bar
